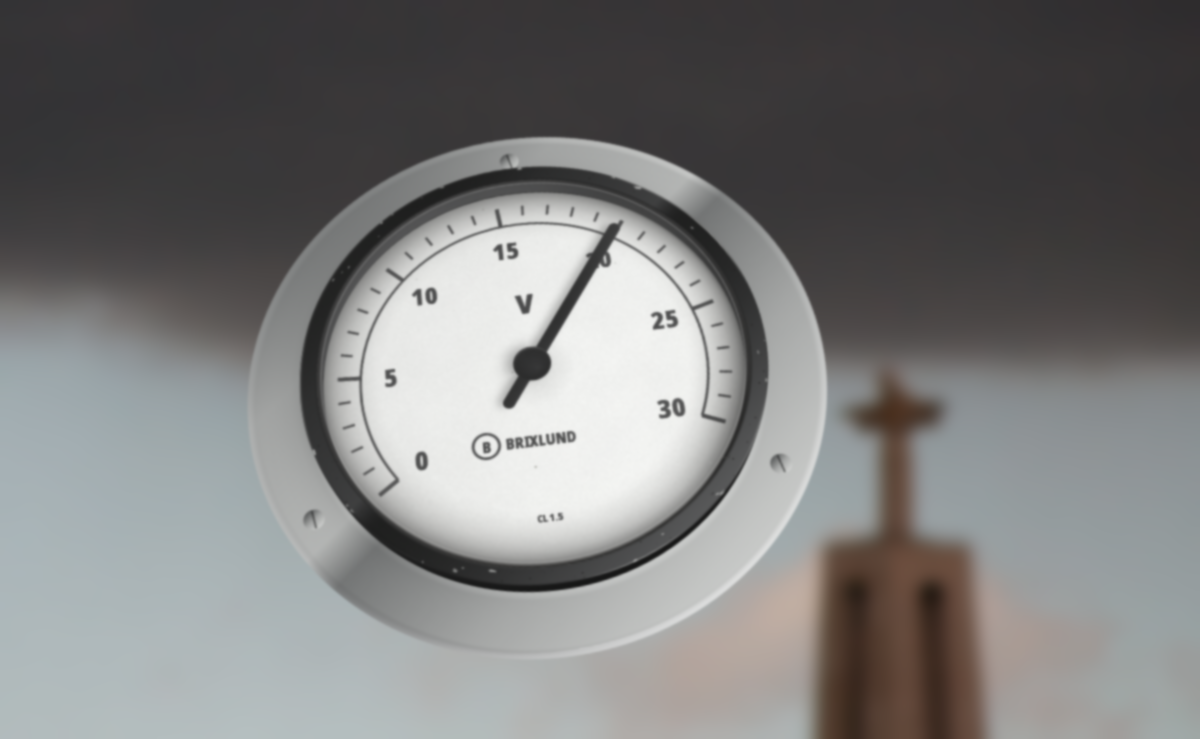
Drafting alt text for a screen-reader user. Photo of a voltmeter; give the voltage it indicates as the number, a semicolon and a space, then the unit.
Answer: 20; V
